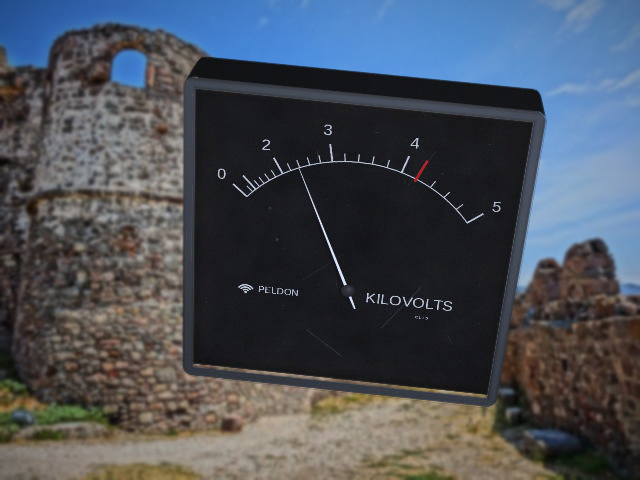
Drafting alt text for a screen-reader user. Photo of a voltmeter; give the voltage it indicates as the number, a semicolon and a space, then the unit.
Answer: 2.4; kV
